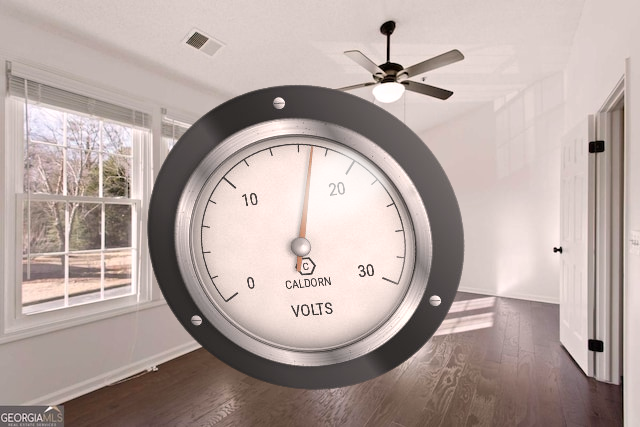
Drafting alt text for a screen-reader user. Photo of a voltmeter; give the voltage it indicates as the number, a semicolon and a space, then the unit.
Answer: 17; V
